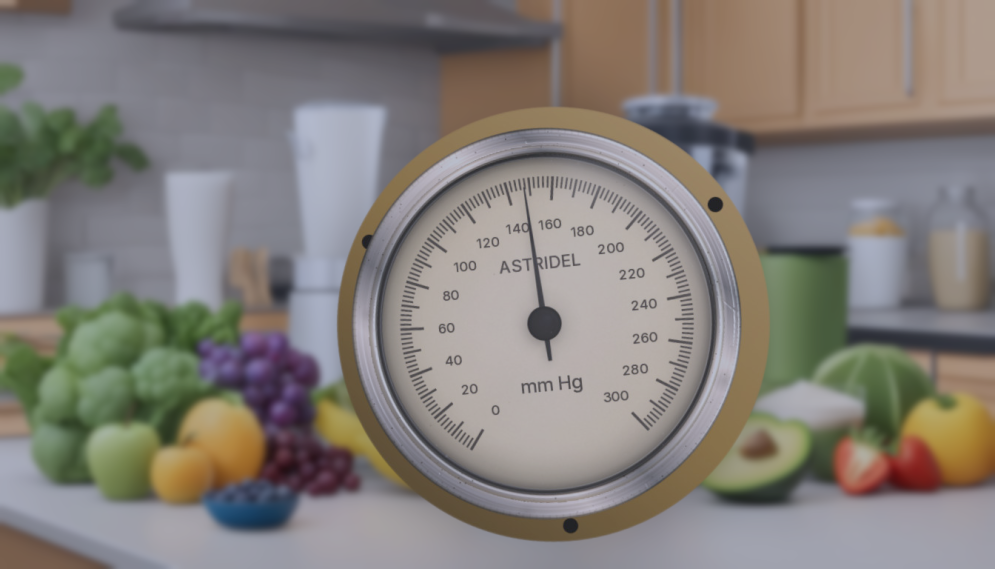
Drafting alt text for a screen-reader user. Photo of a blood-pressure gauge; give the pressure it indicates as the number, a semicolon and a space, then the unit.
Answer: 148; mmHg
